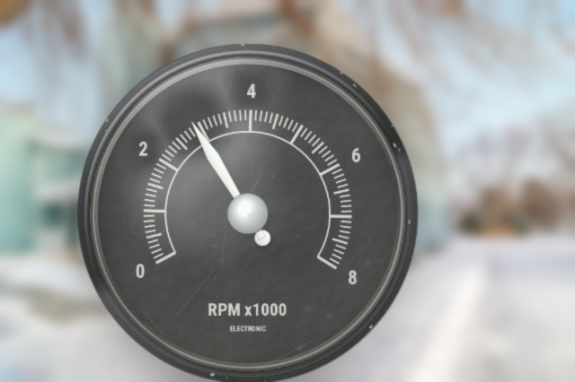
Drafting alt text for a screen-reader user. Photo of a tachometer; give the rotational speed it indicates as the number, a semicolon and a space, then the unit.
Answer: 2900; rpm
